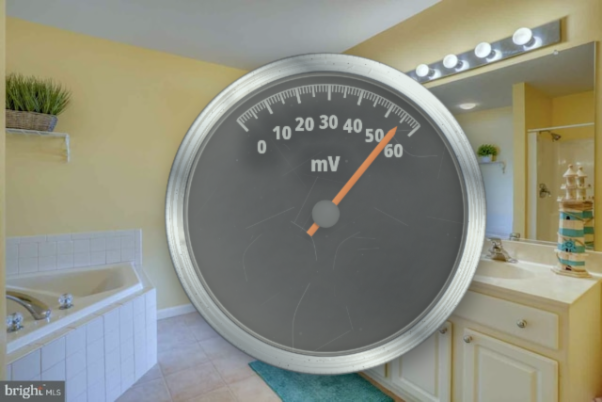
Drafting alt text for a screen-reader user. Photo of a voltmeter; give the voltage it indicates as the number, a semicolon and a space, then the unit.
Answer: 55; mV
